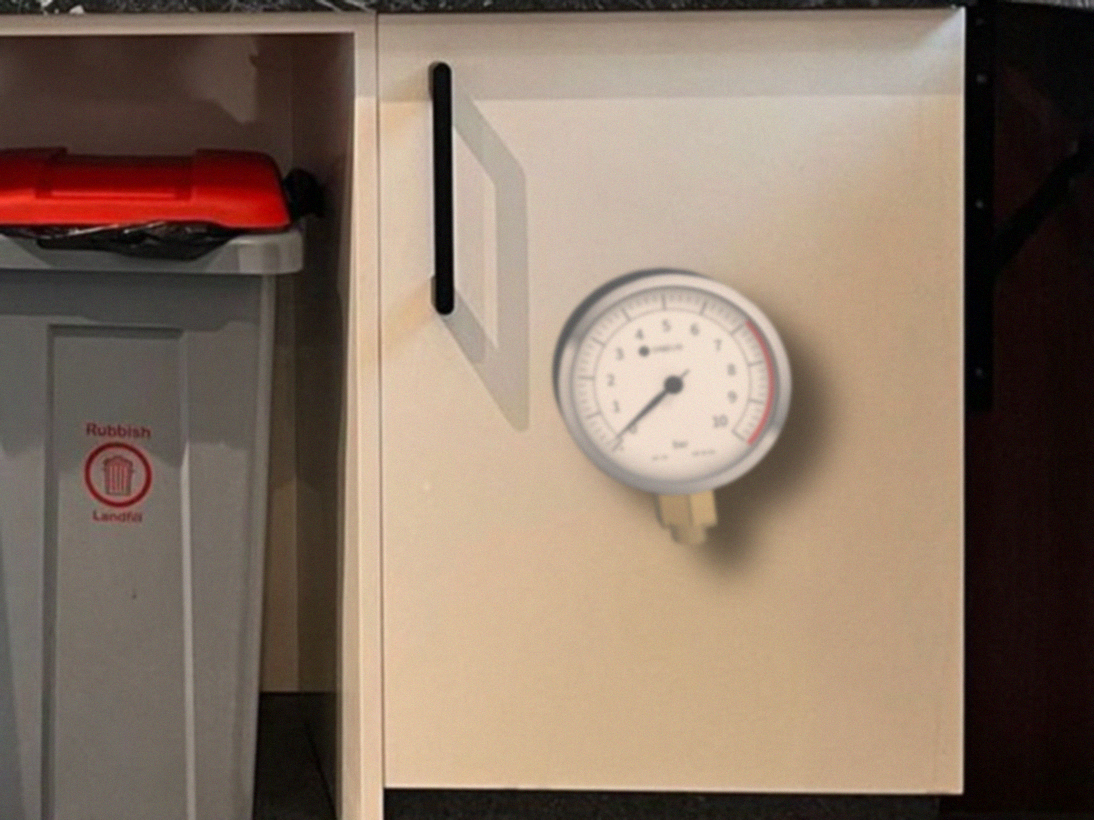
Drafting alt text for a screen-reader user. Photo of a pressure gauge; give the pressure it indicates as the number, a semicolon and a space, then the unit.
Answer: 0.2; bar
